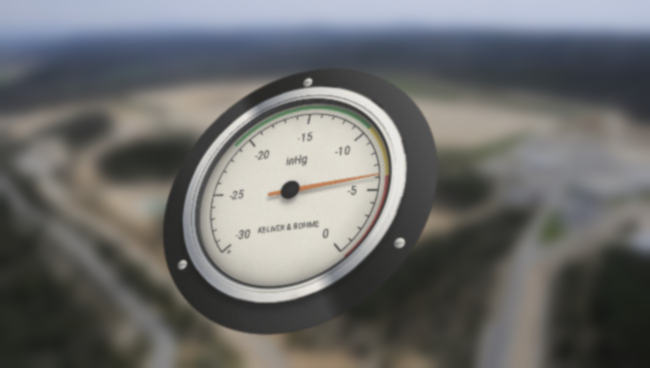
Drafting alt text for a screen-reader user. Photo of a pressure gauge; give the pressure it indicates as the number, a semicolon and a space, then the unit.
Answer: -6; inHg
